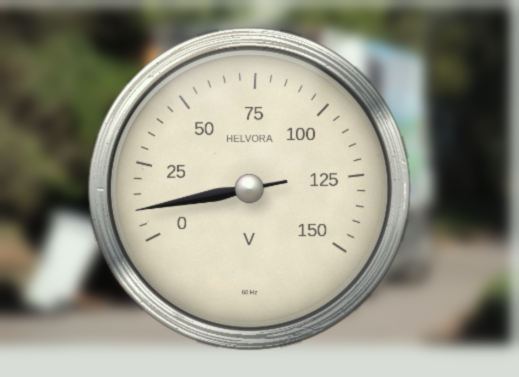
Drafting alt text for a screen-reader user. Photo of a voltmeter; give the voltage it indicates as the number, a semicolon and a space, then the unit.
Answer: 10; V
